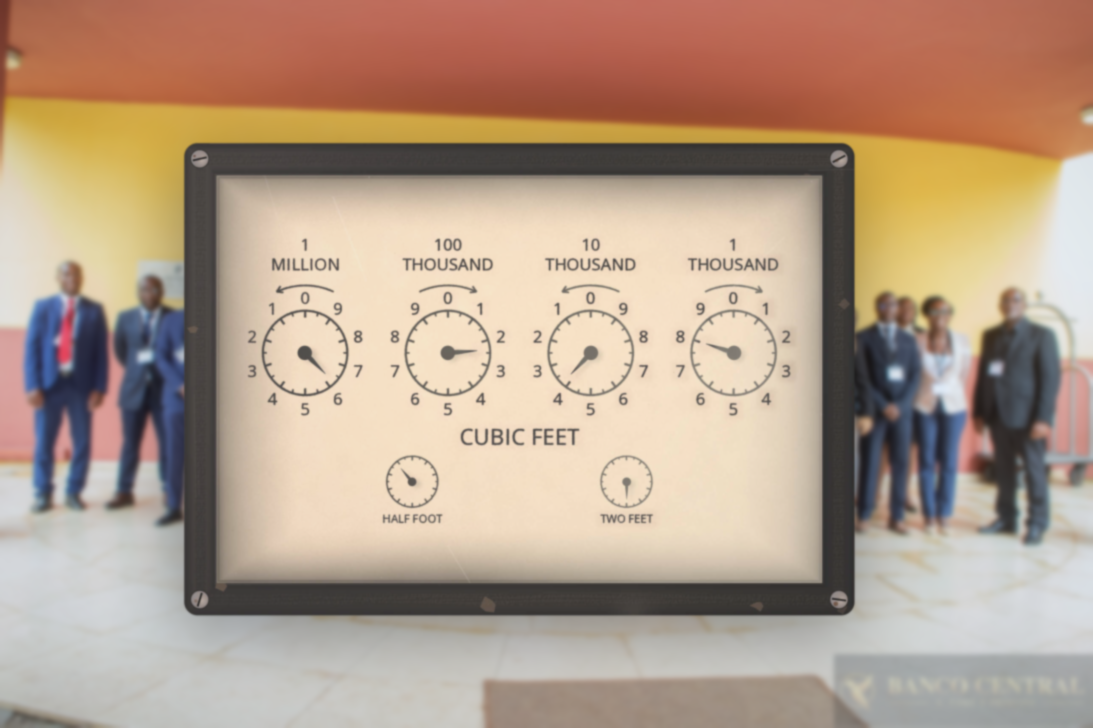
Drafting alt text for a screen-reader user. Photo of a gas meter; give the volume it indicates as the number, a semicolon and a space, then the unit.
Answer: 623800; ft³
